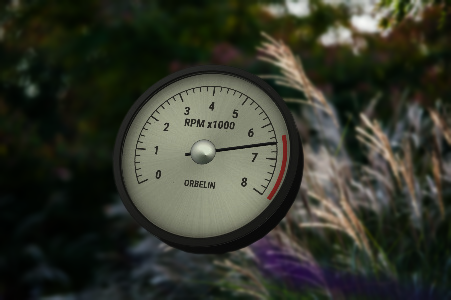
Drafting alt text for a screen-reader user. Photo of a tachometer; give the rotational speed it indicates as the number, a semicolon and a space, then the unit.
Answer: 6600; rpm
